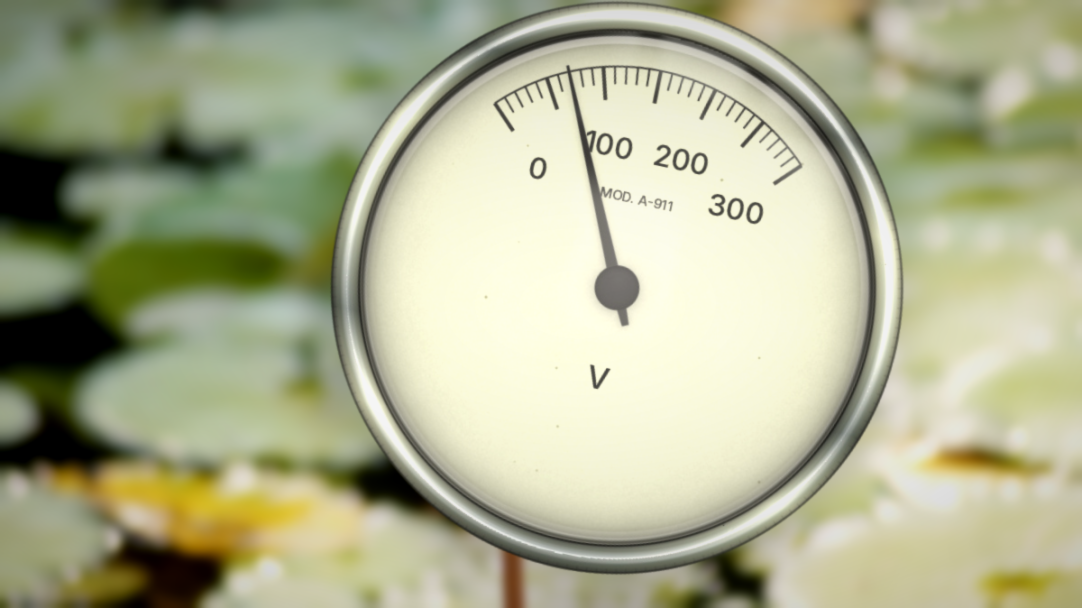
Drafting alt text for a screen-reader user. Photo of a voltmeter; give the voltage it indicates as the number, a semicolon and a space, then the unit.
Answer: 70; V
